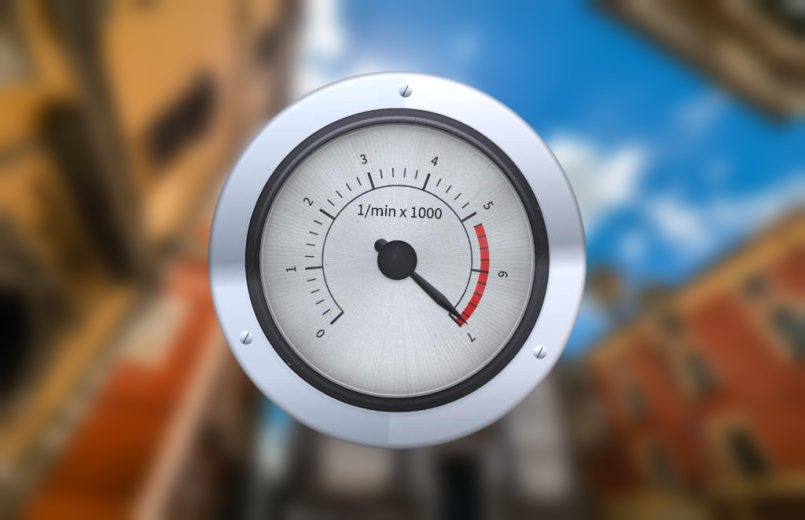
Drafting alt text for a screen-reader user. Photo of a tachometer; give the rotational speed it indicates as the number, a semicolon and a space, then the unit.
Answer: 6900; rpm
